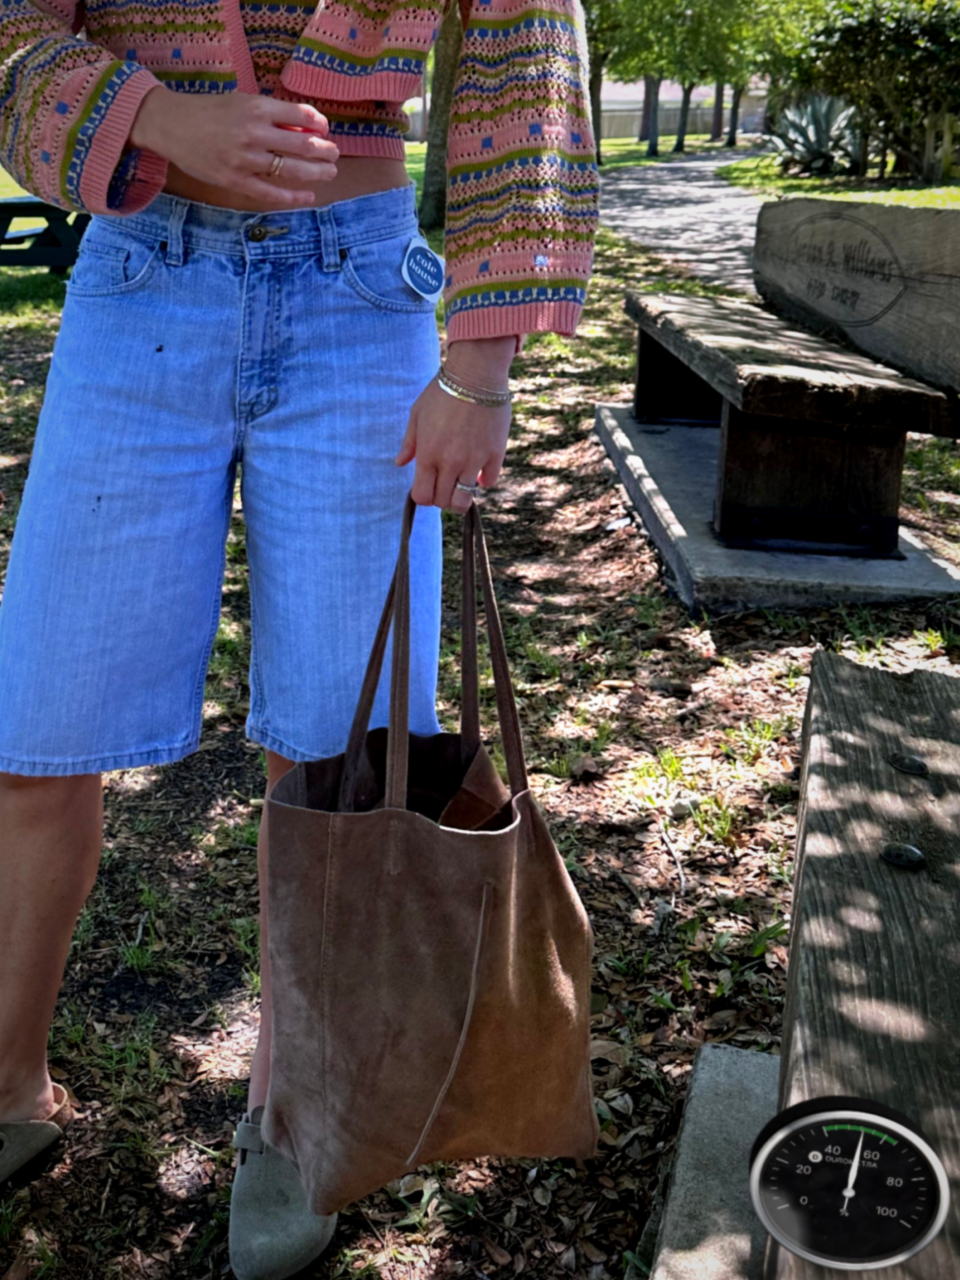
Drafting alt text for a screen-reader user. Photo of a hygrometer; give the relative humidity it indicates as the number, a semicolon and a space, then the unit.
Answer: 52; %
